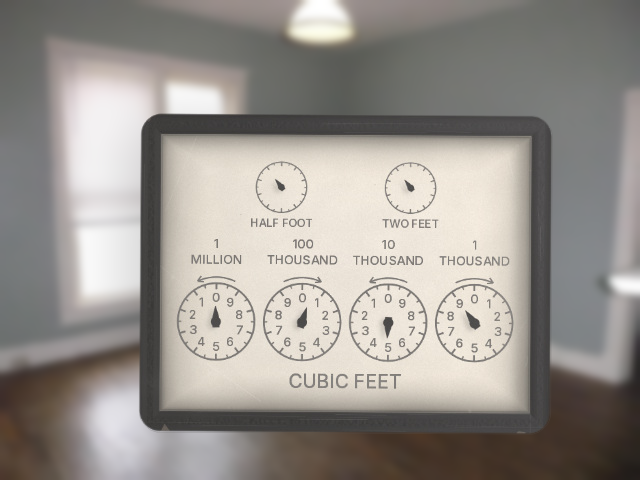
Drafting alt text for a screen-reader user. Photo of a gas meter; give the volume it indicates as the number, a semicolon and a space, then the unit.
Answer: 4900; ft³
